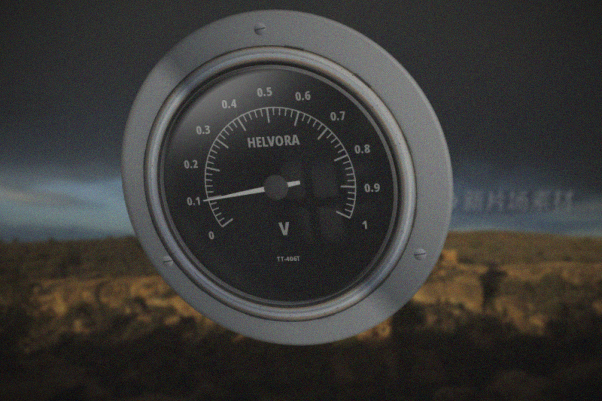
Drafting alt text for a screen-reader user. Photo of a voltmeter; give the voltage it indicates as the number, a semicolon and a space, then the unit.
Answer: 0.1; V
